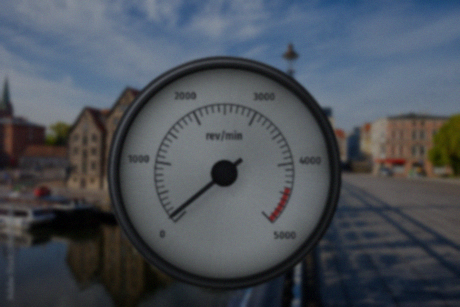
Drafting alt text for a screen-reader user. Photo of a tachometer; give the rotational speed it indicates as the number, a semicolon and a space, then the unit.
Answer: 100; rpm
